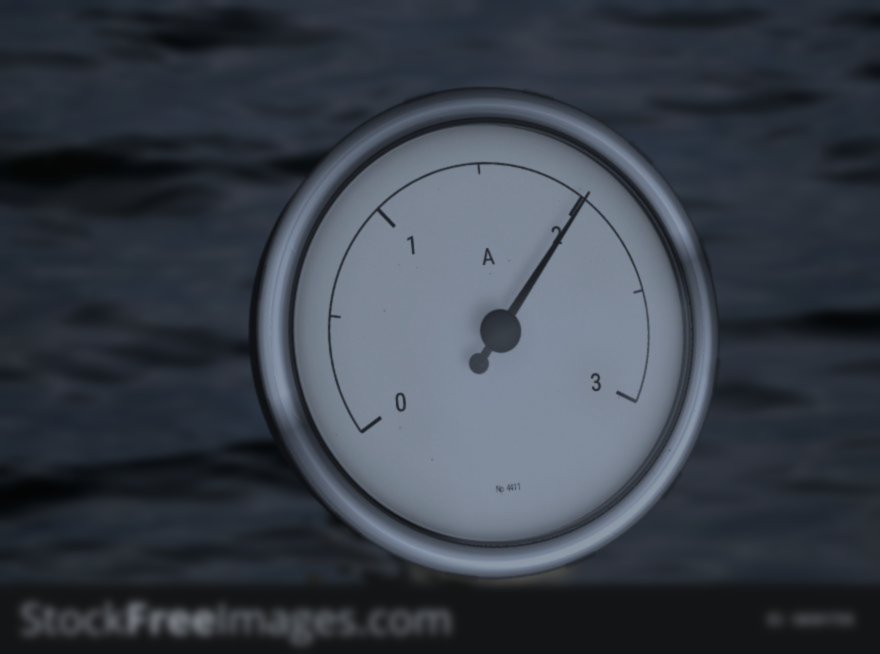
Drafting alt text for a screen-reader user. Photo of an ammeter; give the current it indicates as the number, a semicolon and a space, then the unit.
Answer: 2; A
